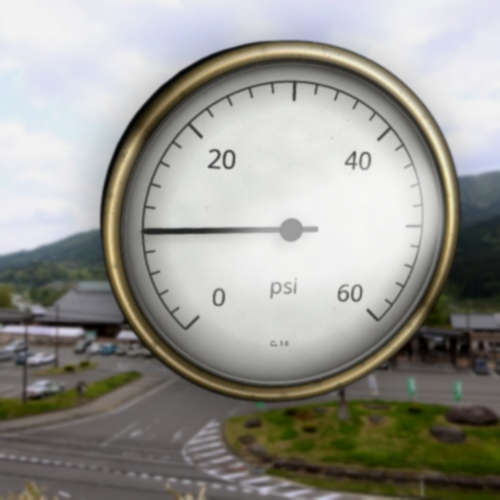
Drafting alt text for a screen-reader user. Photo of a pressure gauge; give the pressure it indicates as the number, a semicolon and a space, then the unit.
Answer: 10; psi
